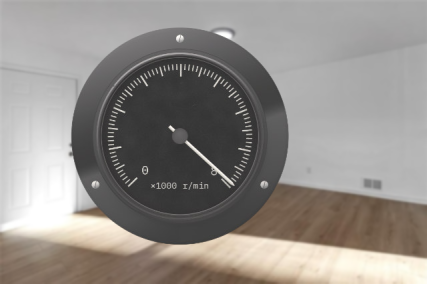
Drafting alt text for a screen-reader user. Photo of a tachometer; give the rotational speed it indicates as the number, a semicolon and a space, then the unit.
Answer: 7900; rpm
